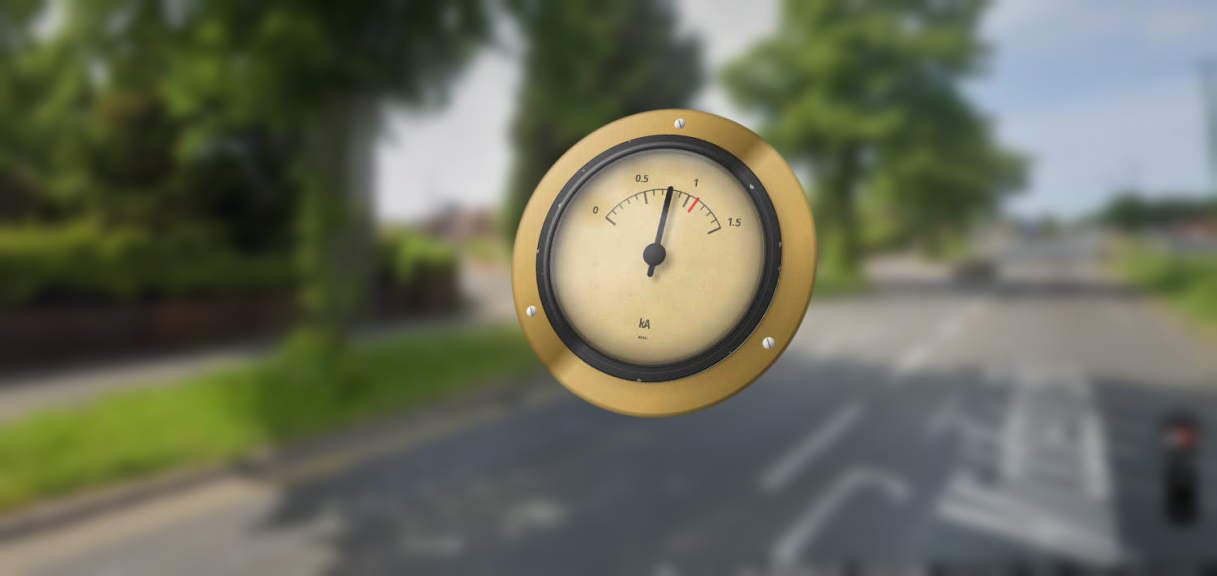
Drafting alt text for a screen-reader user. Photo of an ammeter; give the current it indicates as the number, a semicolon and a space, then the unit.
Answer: 0.8; kA
